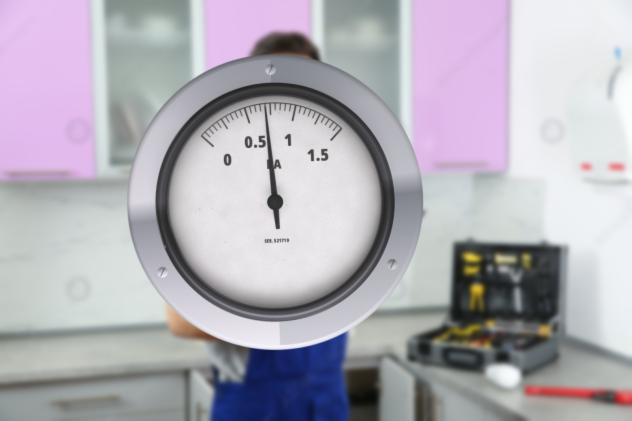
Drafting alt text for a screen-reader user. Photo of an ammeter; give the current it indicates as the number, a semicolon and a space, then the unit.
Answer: 0.7; kA
